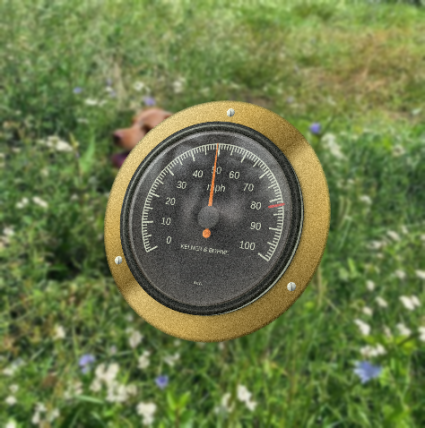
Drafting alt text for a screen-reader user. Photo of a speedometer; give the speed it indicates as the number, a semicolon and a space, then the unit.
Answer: 50; mph
